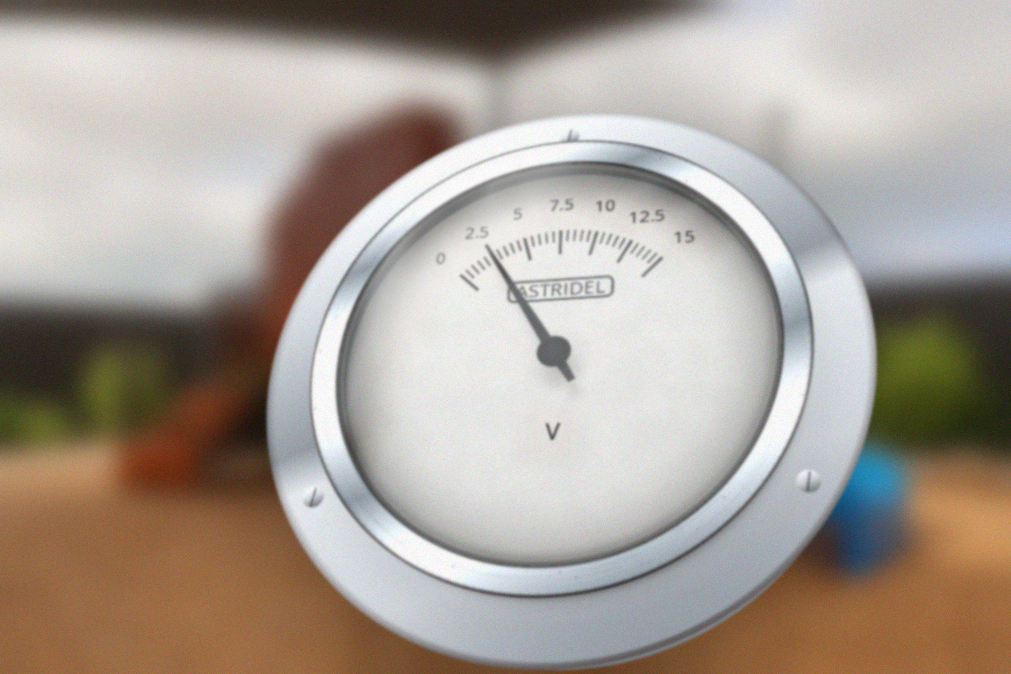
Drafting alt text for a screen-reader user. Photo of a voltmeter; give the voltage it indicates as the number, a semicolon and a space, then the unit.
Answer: 2.5; V
